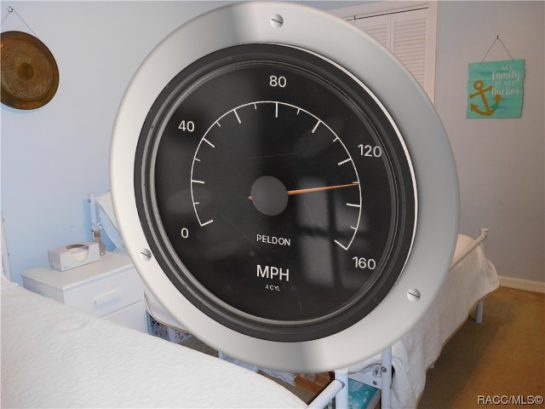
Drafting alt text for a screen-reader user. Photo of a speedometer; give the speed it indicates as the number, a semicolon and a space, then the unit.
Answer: 130; mph
